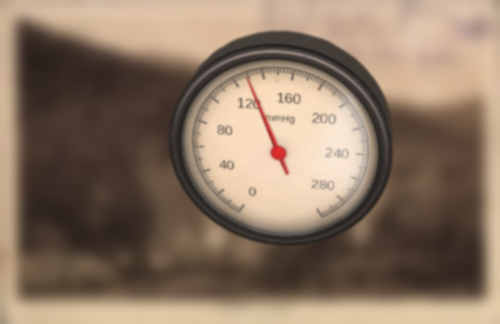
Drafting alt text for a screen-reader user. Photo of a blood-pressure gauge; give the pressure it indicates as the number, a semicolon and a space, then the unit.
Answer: 130; mmHg
